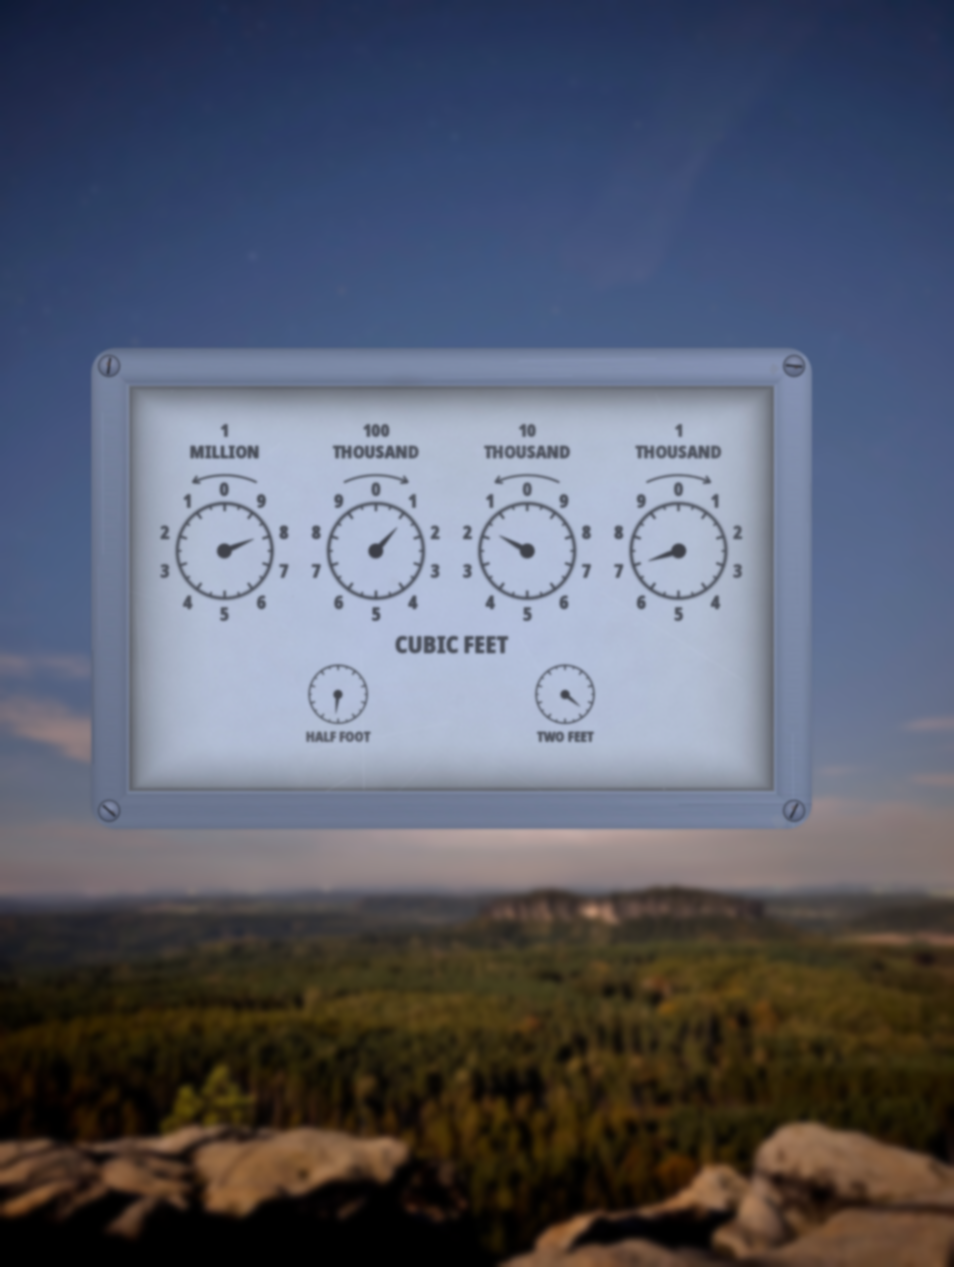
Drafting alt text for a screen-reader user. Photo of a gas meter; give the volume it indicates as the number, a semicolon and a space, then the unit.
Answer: 811700; ft³
